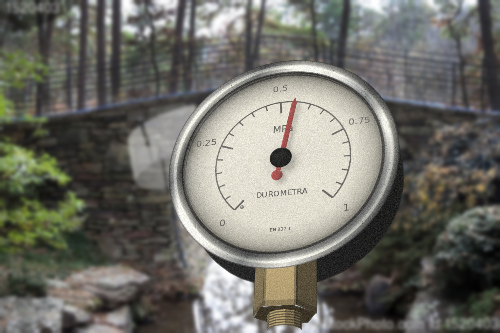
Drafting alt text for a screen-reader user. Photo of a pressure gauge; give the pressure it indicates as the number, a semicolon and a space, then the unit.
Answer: 0.55; MPa
